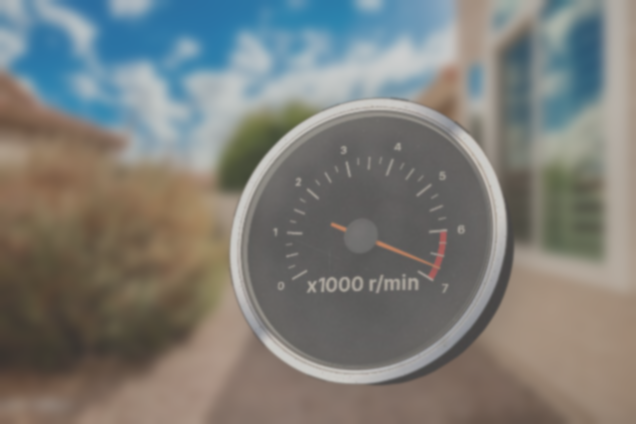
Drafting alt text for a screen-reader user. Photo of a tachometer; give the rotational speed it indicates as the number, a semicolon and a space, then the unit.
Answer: 6750; rpm
